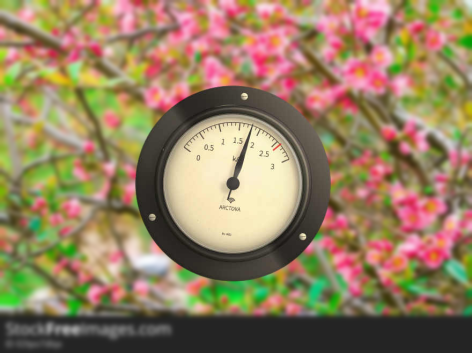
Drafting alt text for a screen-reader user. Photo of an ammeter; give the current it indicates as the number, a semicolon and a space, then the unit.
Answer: 1.8; kA
